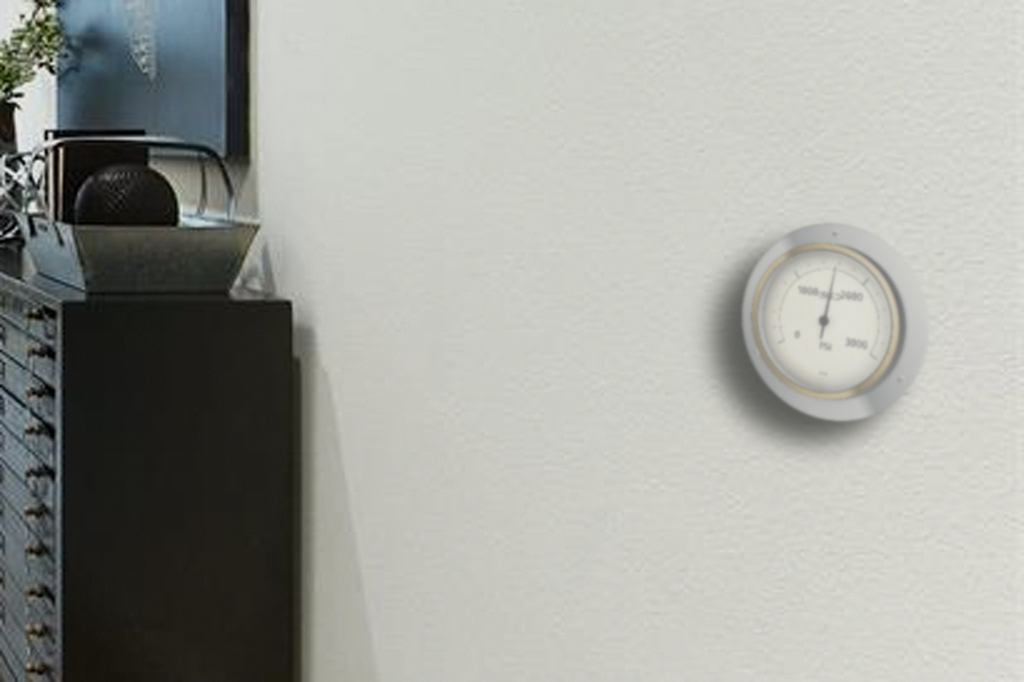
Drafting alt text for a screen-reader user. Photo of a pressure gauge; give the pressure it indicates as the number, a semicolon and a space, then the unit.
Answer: 1600; psi
